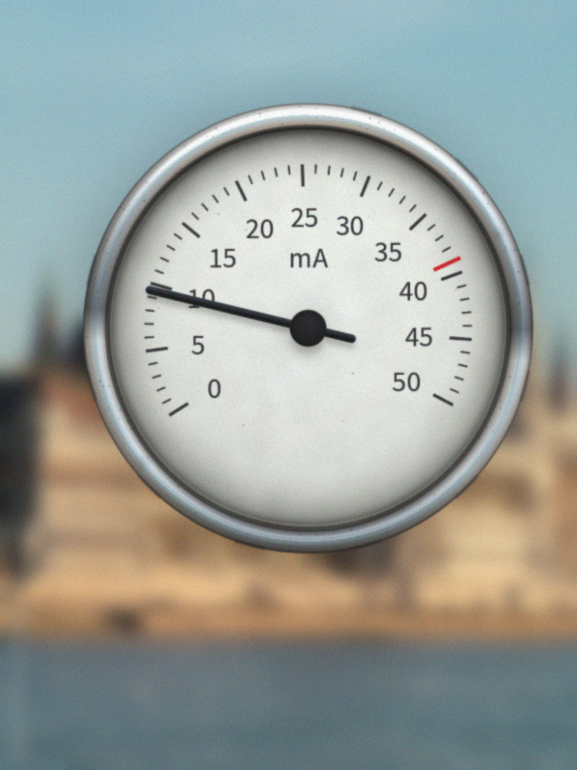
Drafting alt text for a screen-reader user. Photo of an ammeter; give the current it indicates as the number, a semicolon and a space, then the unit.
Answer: 9.5; mA
